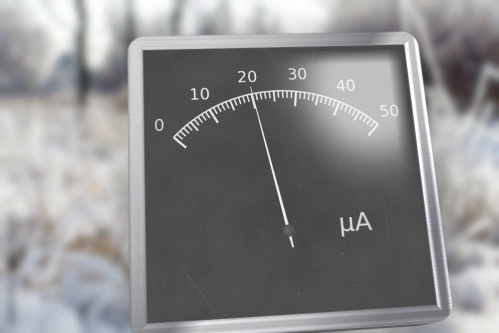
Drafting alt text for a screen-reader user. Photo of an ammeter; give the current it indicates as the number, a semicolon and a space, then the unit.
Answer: 20; µA
